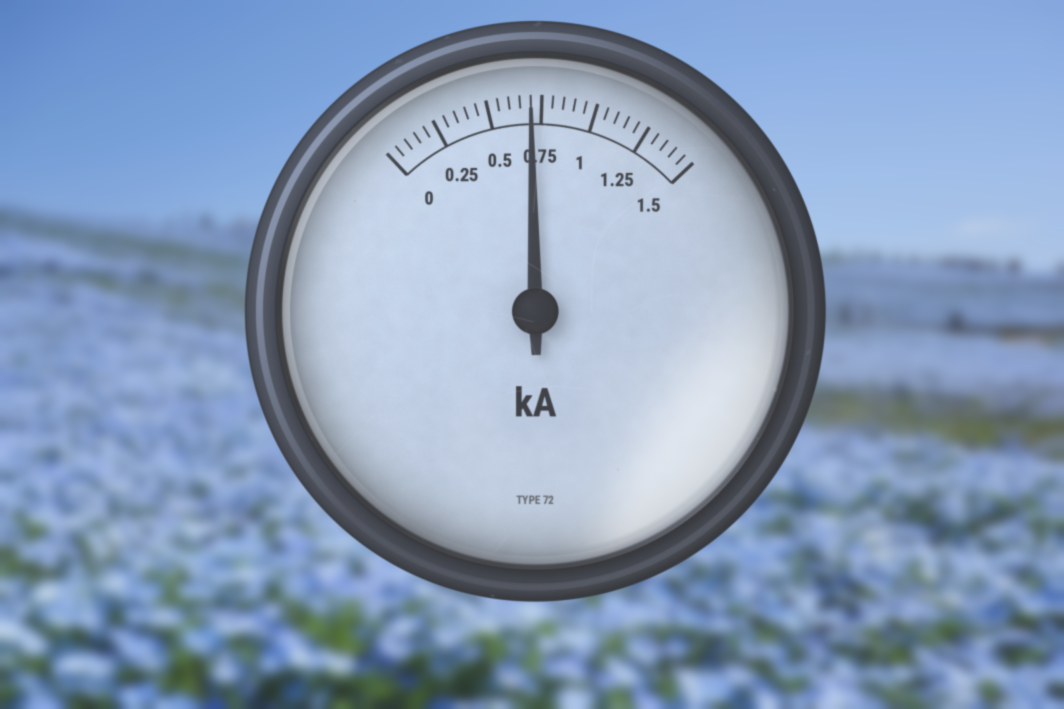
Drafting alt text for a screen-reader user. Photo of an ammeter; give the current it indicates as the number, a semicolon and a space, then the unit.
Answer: 0.7; kA
